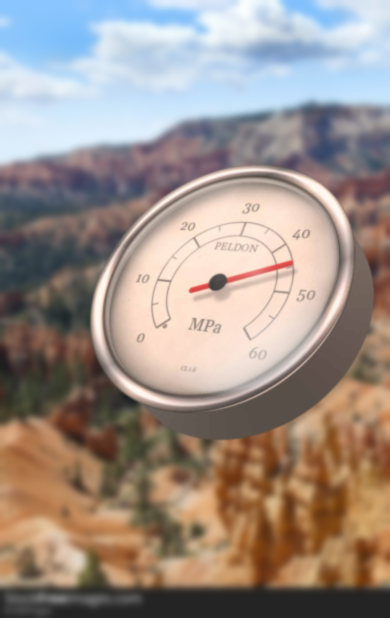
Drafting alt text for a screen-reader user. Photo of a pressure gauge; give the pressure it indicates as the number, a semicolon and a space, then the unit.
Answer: 45; MPa
